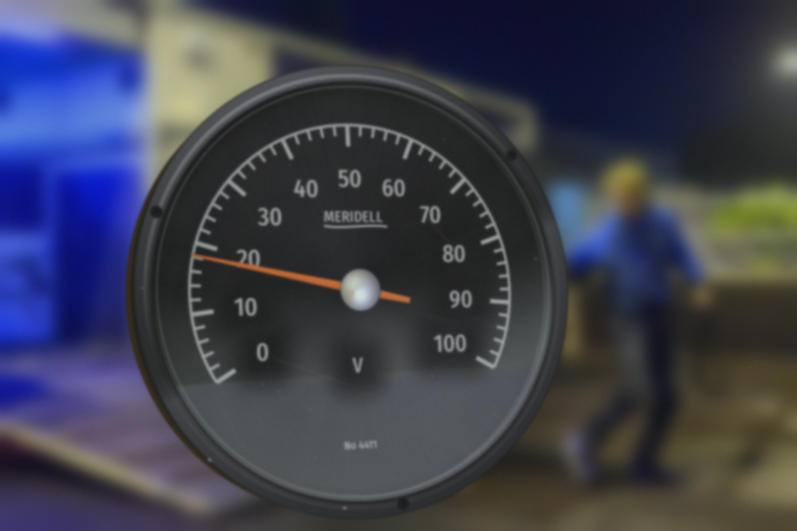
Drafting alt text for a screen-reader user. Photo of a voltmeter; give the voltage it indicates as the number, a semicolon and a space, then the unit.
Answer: 18; V
